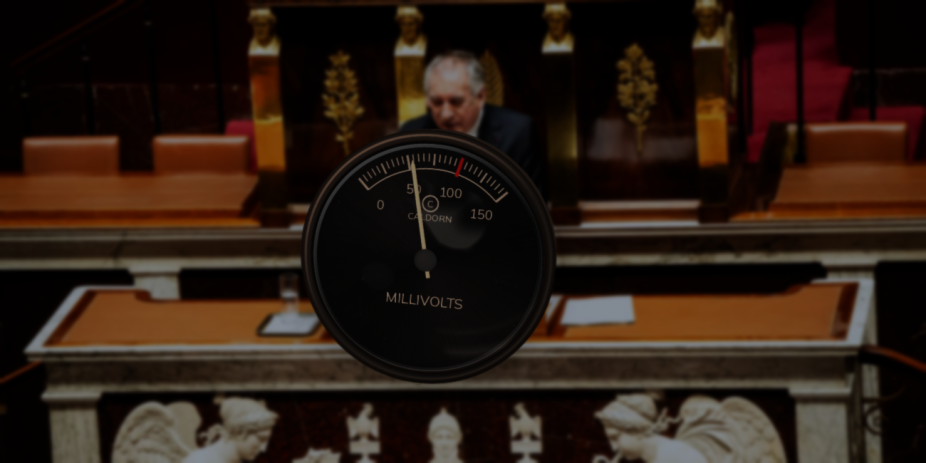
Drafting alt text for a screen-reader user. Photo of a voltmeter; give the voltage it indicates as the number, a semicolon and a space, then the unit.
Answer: 55; mV
